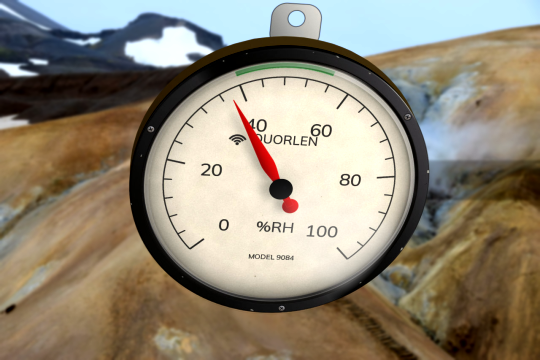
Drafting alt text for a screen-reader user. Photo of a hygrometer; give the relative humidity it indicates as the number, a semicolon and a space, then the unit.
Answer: 38; %
